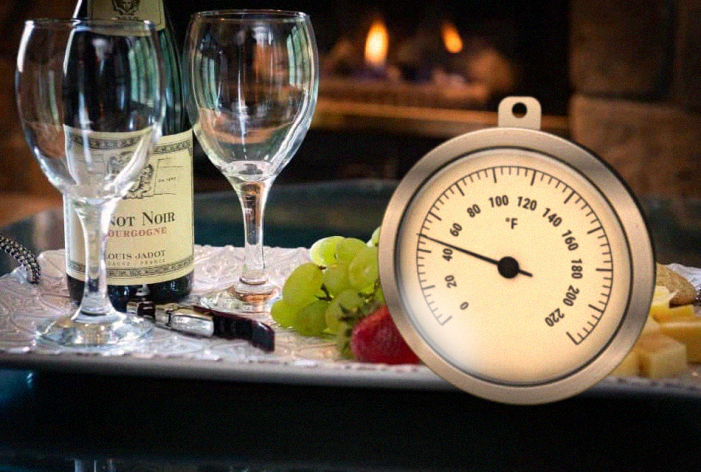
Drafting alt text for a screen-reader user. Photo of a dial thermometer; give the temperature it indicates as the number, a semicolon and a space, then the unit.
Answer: 48; °F
